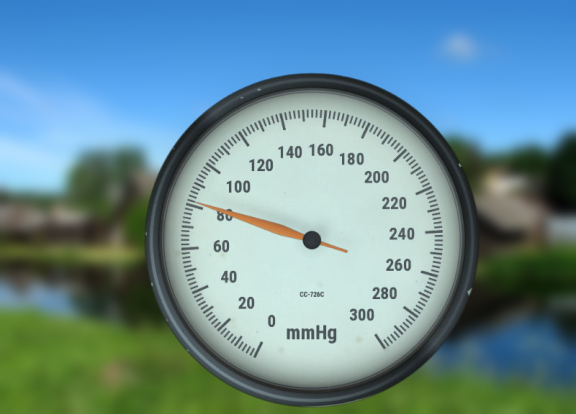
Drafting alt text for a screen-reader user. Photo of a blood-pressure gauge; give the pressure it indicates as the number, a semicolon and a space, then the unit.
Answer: 82; mmHg
